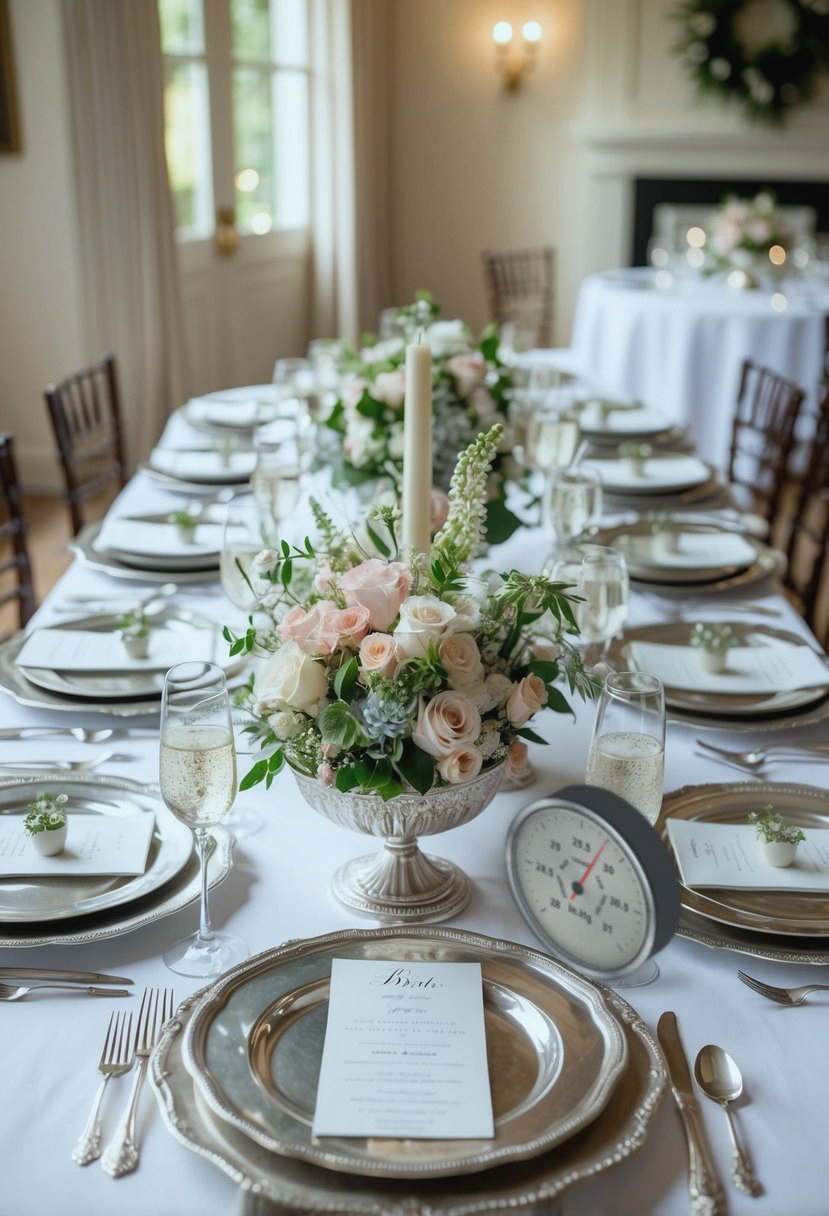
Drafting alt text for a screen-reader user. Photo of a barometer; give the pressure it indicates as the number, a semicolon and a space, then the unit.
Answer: 29.8; inHg
